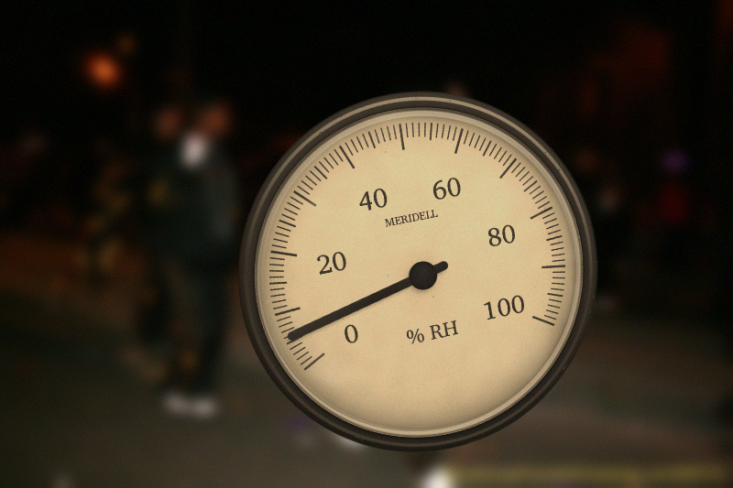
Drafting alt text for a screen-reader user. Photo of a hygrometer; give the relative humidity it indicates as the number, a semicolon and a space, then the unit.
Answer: 6; %
